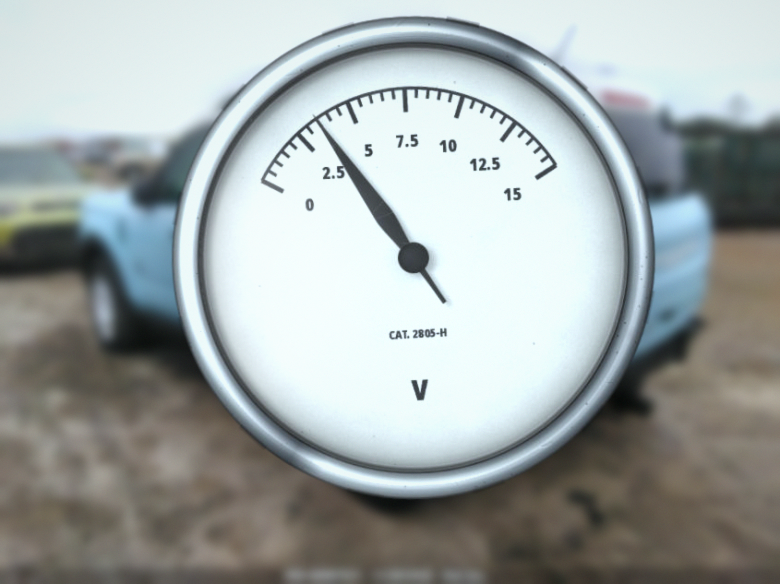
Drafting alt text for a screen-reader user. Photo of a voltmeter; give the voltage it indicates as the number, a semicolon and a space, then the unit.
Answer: 3.5; V
